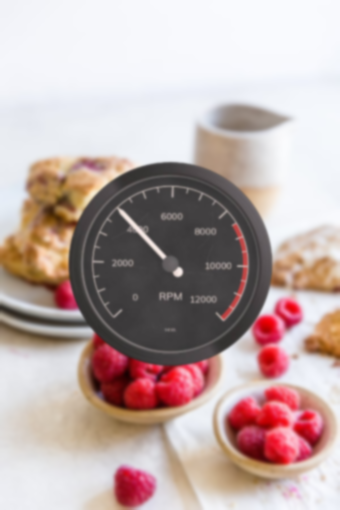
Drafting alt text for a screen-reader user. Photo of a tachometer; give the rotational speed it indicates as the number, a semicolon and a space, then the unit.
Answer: 4000; rpm
